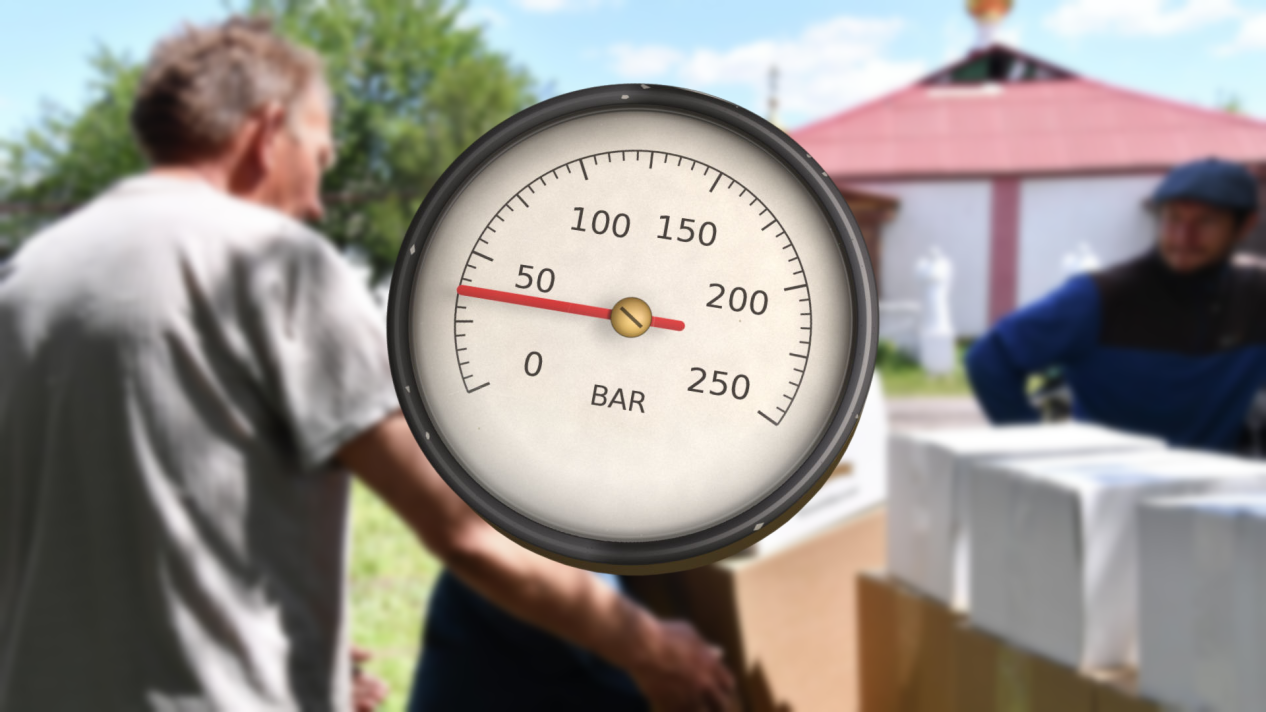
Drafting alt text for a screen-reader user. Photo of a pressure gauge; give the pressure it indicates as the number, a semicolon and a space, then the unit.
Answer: 35; bar
